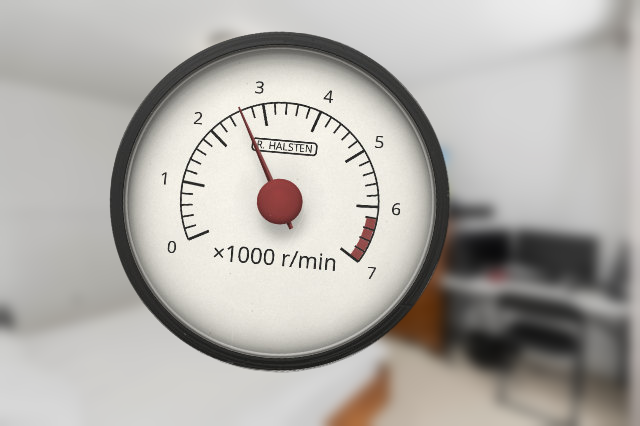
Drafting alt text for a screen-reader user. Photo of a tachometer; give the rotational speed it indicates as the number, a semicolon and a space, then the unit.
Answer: 2600; rpm
